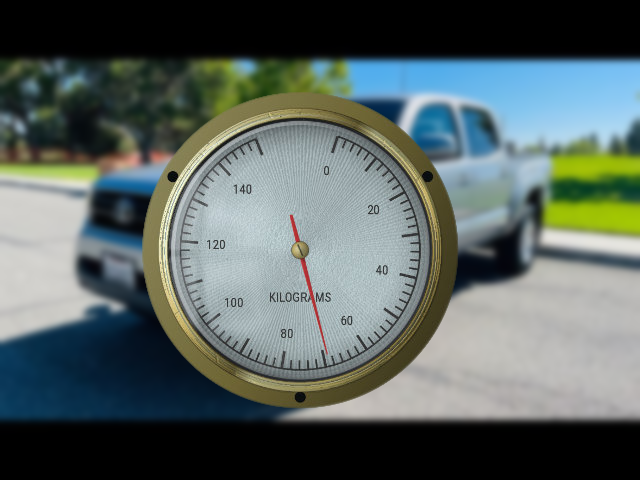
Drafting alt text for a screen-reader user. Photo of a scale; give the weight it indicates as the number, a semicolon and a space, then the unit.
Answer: 69; kg
